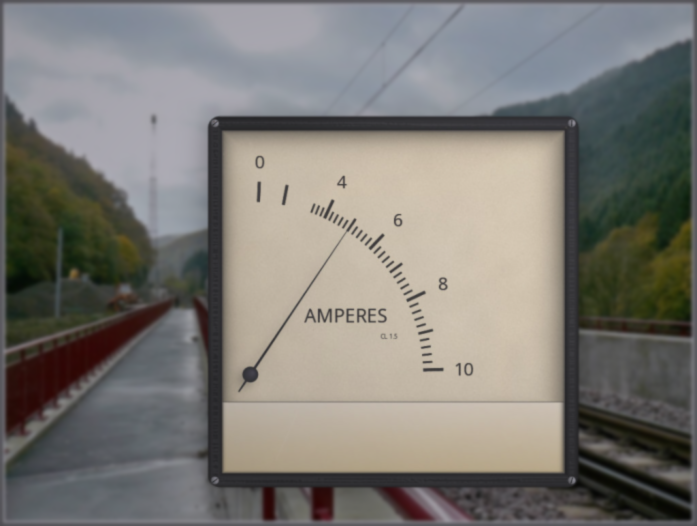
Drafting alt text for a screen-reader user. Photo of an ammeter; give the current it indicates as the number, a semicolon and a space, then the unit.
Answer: 5; A
